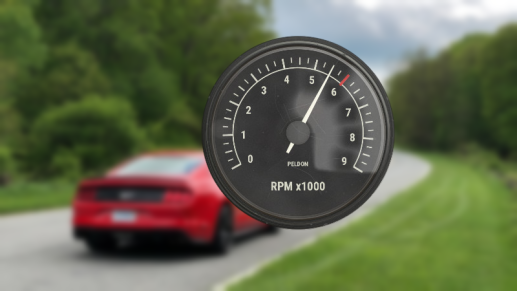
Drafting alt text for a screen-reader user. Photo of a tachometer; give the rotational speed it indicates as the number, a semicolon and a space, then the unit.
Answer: 5500; rpm
